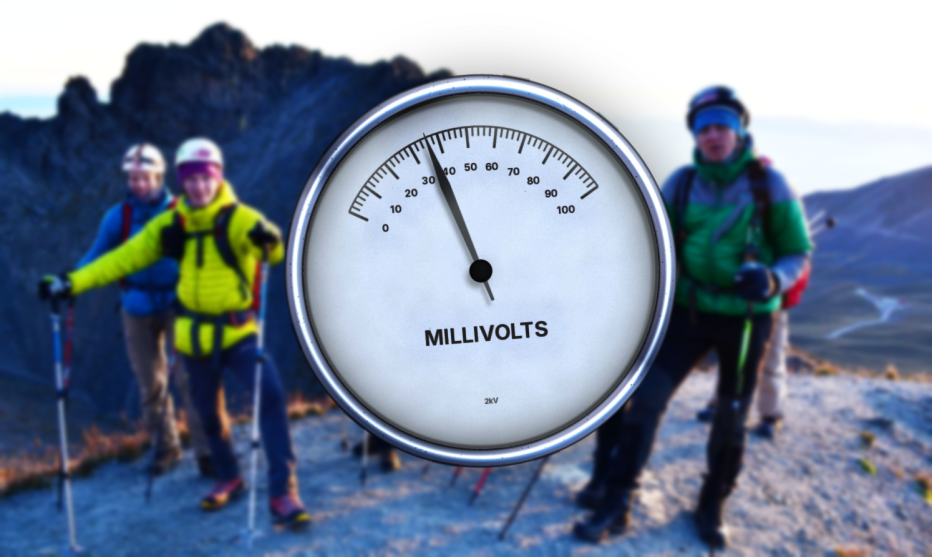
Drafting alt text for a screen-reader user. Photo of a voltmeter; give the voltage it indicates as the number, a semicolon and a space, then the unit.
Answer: 36; mV
